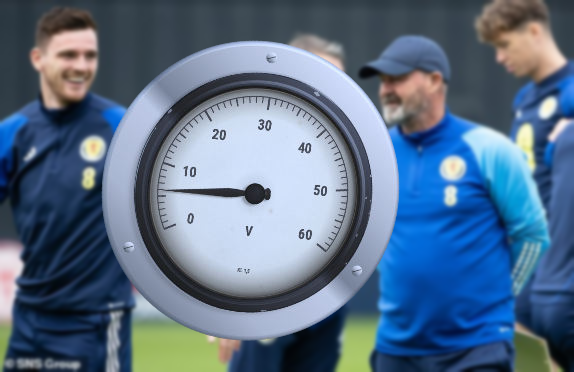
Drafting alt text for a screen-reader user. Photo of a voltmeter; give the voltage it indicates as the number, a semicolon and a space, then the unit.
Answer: 6; V
